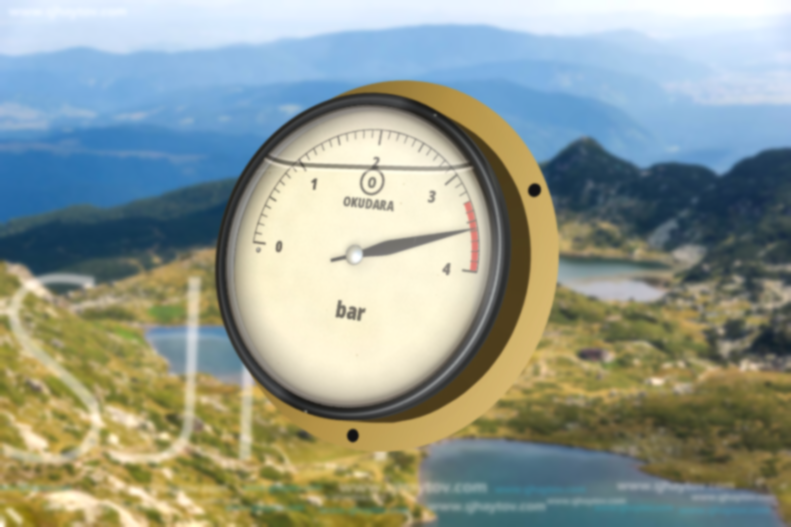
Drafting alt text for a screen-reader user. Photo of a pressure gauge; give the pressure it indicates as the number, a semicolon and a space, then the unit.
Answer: 3.6; bar
